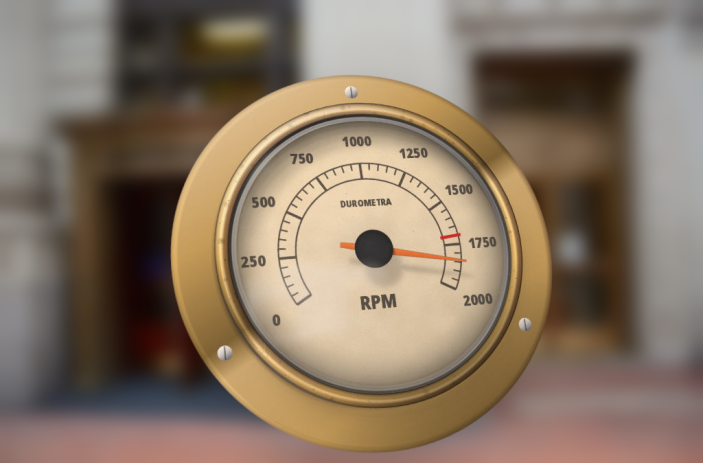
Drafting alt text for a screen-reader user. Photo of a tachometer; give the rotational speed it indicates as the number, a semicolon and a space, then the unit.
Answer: 1850; rpm
